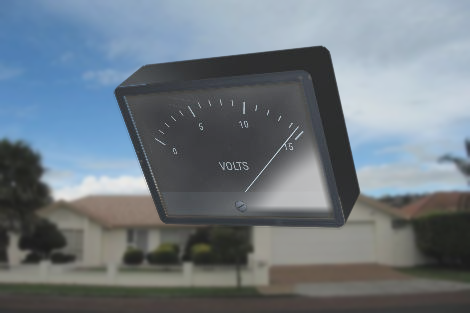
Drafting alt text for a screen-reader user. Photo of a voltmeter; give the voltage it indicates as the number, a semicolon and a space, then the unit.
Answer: 14.5; V
